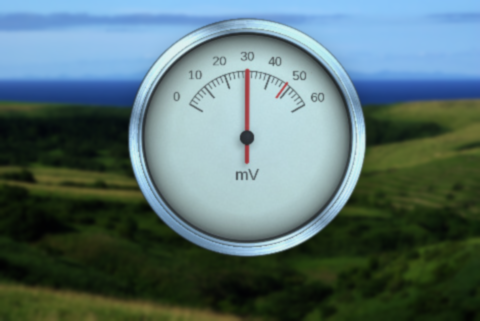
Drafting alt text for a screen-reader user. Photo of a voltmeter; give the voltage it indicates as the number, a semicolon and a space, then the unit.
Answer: 30; mV
